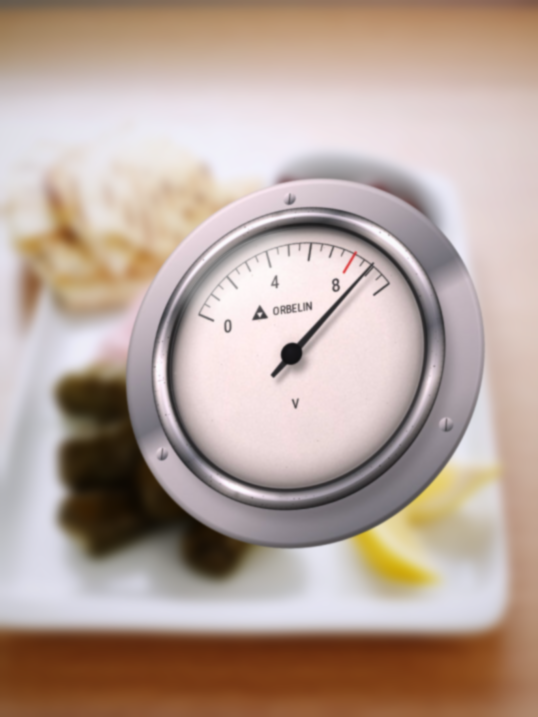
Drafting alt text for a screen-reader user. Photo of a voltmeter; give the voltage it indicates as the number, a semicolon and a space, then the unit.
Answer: 9; V
